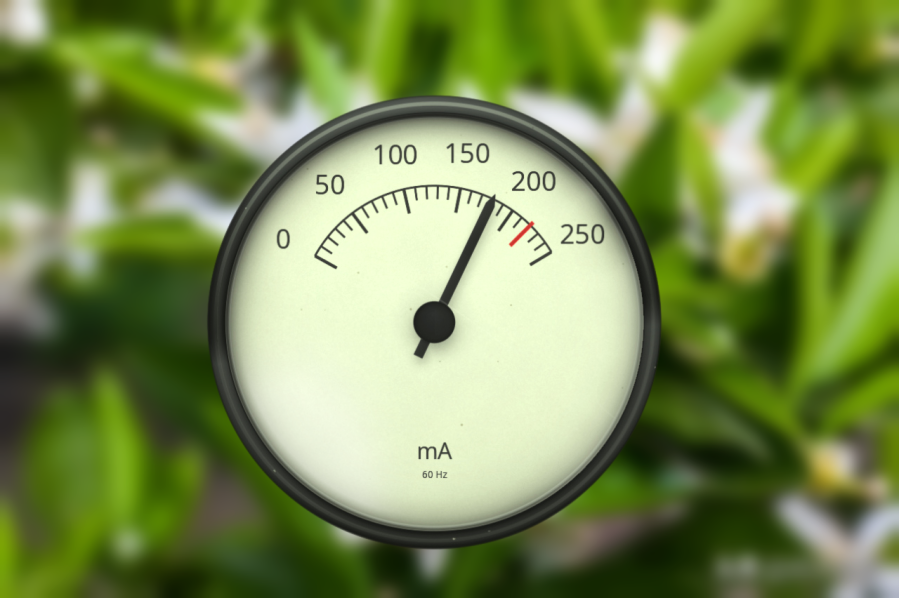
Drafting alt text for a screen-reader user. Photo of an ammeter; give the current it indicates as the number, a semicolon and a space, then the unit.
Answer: 180; mA
